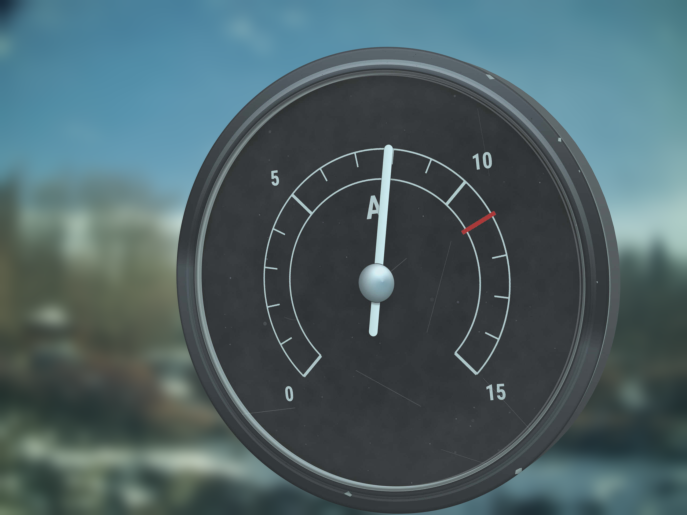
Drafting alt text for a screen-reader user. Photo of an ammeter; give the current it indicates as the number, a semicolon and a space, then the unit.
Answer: 8; A
